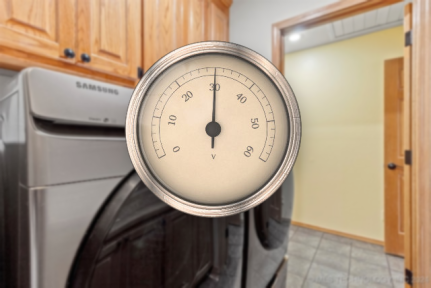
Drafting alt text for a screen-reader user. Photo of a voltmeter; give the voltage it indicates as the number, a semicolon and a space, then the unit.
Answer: 30; V
